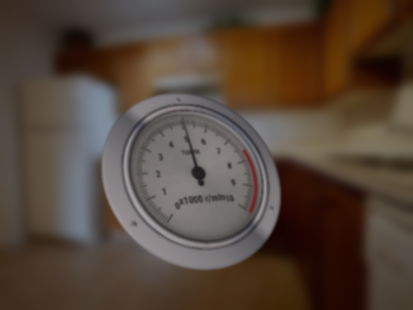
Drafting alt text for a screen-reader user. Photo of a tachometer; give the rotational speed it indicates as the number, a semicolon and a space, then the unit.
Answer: 5000; rpm
